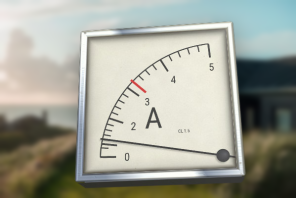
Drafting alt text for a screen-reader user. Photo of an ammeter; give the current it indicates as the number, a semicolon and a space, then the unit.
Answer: 1.2; A
